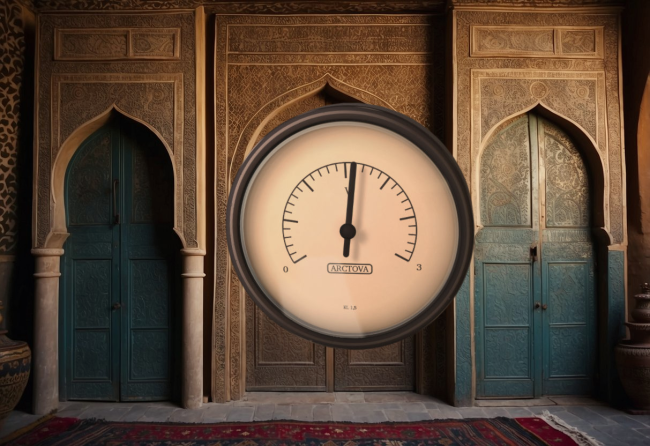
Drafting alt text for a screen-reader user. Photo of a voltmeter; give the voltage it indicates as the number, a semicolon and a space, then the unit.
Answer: 1.6; V
